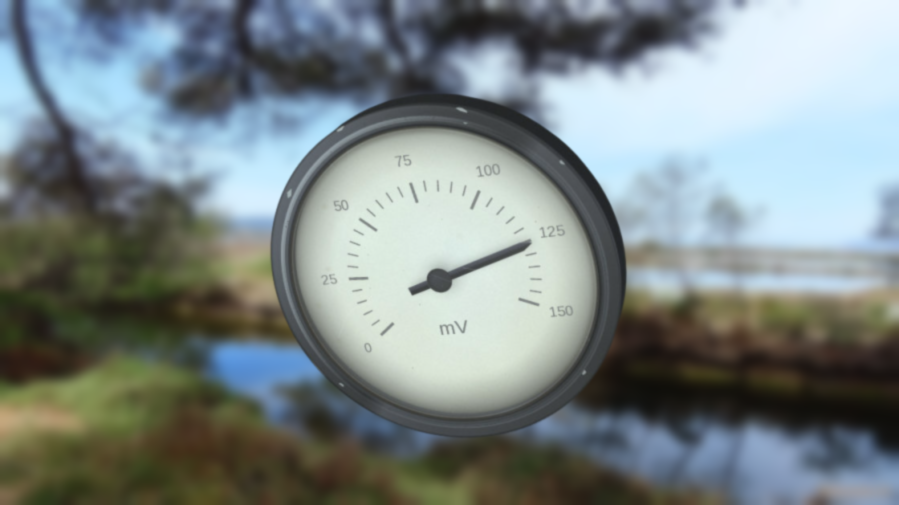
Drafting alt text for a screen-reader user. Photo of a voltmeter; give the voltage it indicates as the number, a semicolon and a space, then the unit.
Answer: 125; mV
